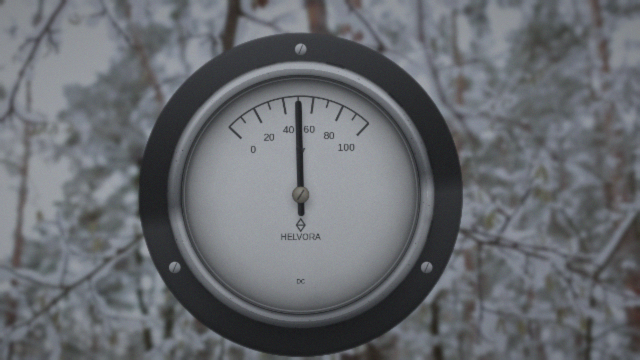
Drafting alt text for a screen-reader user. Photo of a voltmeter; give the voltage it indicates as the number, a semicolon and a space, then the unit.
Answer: 50; V
